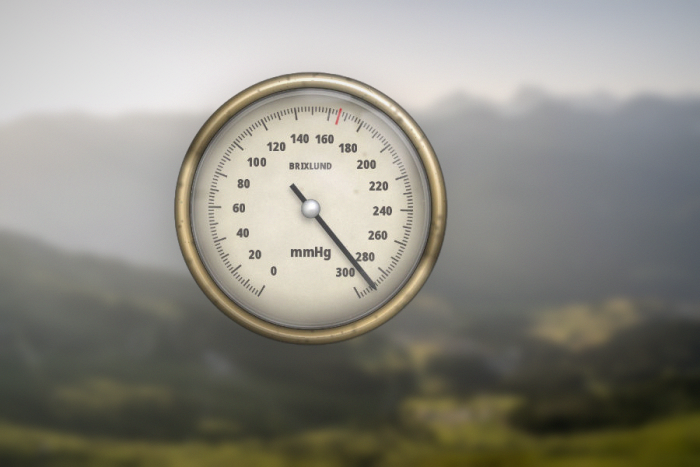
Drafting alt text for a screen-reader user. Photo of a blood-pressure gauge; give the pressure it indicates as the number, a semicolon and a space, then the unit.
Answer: 290; mmHg
